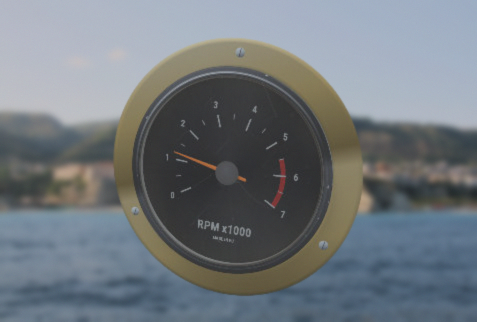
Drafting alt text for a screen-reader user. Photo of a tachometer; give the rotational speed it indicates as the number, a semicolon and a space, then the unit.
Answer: 1250; rpm
